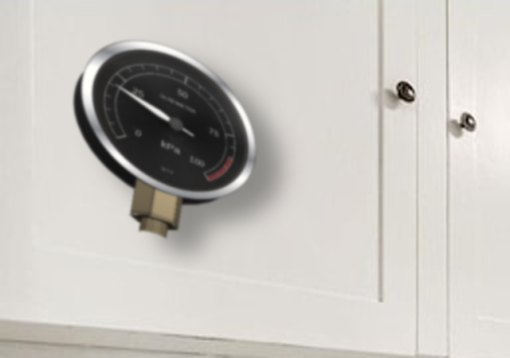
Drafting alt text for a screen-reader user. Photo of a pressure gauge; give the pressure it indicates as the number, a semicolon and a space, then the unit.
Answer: 20; kPa
